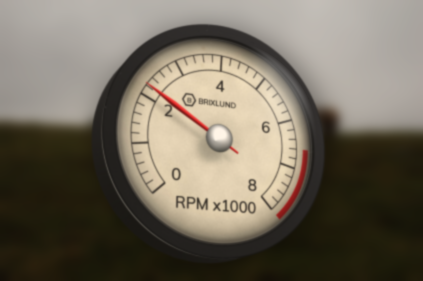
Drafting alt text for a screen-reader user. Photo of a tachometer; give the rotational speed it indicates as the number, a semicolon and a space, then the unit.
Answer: 2200; rpm
